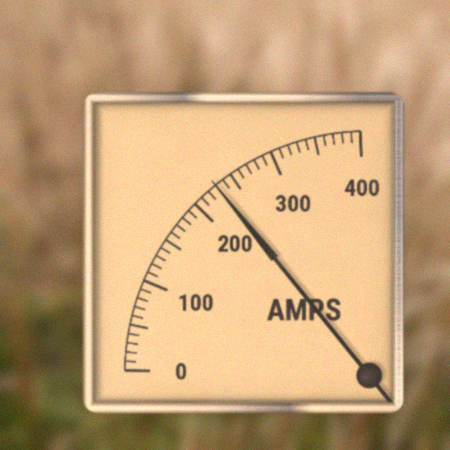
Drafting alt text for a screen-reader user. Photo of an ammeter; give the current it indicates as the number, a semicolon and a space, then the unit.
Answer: 230; A
